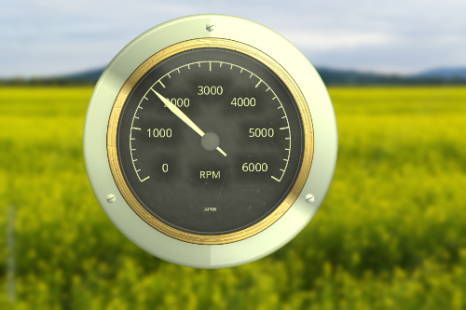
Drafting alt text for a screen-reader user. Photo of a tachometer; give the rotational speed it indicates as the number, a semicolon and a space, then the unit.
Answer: 1800; rpm
